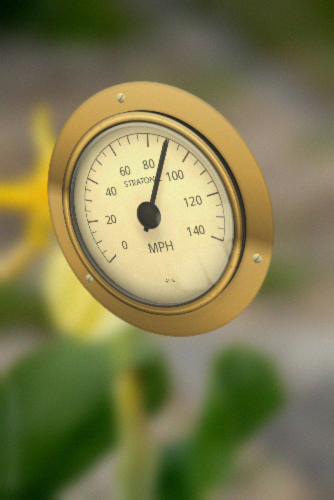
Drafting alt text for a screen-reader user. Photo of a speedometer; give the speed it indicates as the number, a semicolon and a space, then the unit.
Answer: 90; mph
